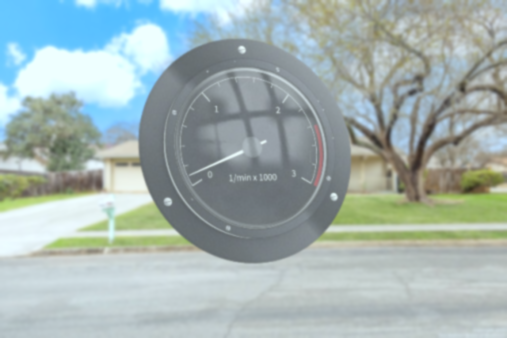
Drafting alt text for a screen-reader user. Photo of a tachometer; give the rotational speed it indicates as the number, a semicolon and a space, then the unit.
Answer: 100; rpm
